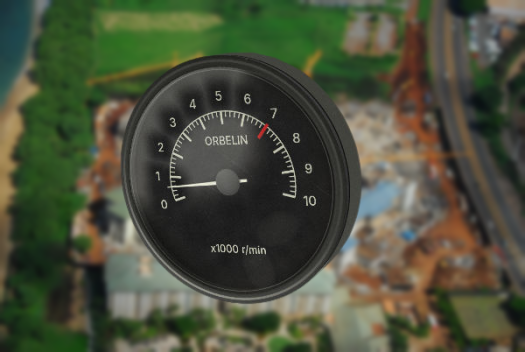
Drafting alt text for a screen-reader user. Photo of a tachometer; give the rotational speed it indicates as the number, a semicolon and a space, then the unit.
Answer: 600; rpm
